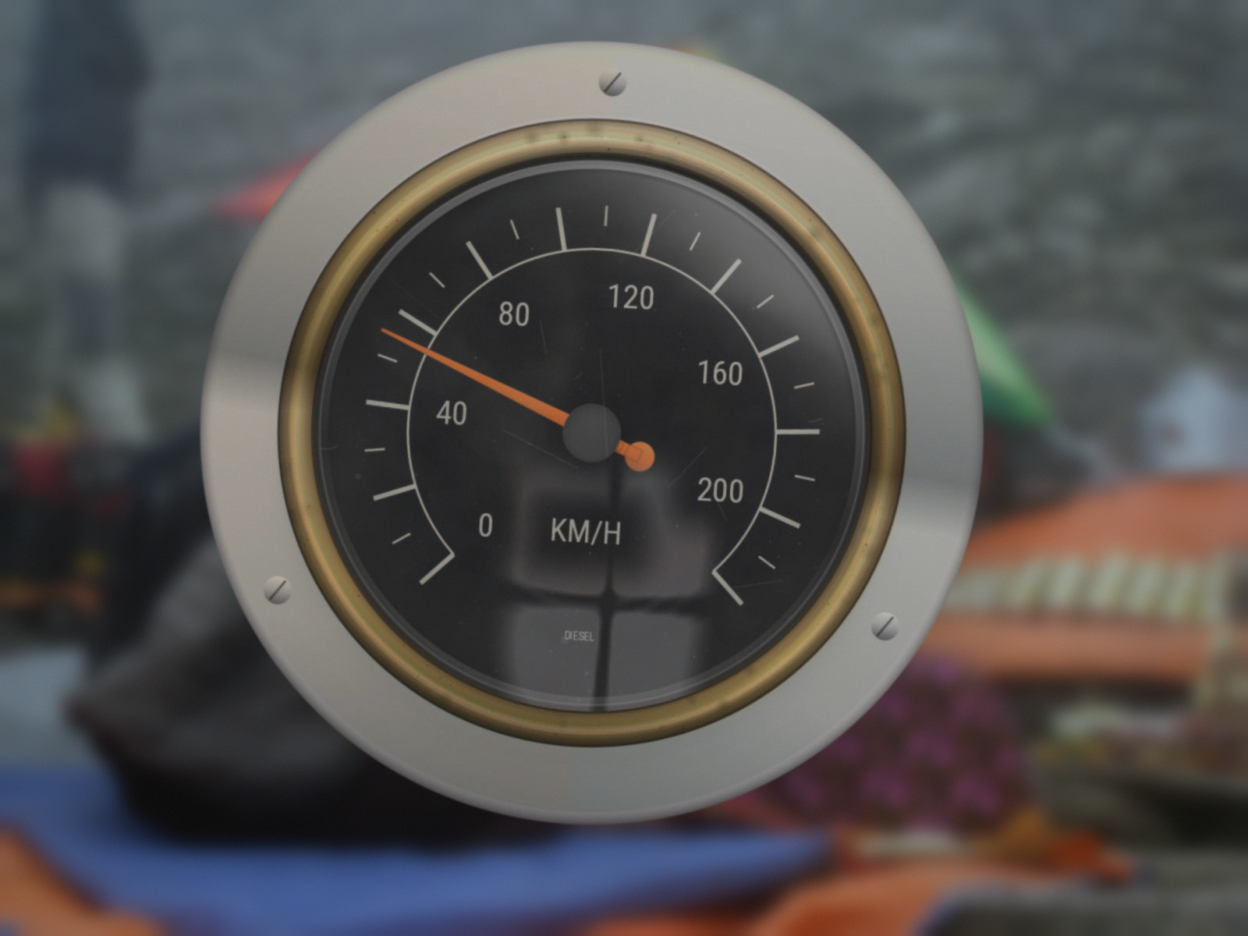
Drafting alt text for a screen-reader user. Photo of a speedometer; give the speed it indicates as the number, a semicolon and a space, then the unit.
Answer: 55; km/h
